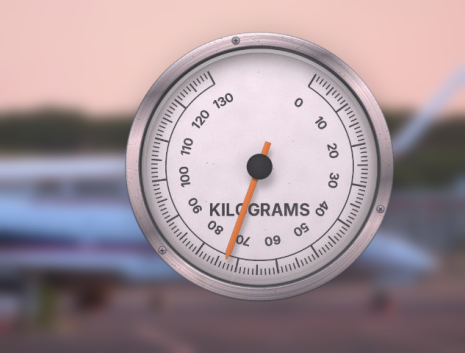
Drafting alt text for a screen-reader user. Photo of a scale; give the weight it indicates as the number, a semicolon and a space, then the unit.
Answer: 73; kg
